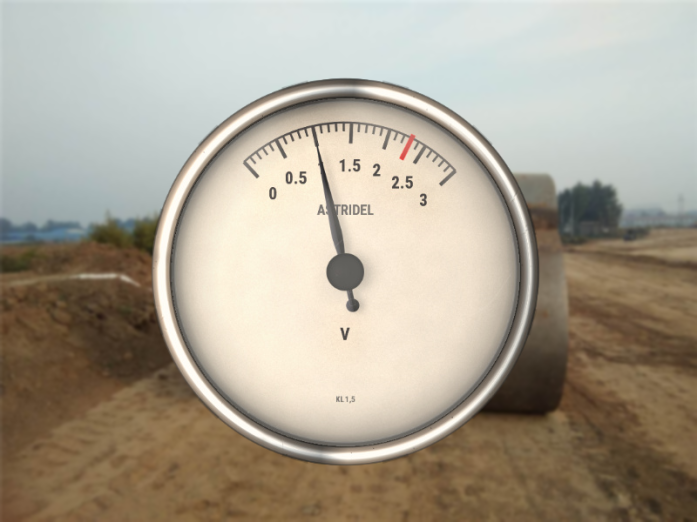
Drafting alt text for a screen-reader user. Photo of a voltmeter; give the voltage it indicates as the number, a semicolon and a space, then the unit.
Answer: 1; V
